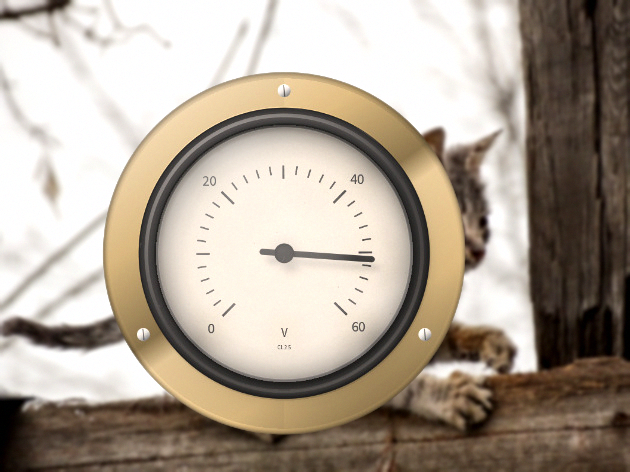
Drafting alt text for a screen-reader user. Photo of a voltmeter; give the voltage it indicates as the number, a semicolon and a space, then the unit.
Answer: 51; V
